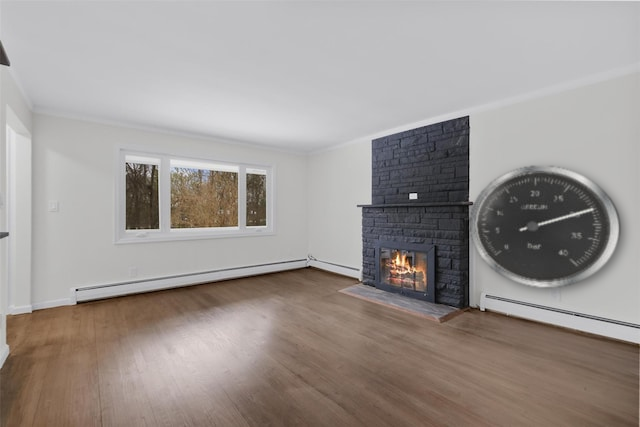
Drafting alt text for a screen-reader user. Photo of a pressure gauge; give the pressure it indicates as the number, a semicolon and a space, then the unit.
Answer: 30; bar
